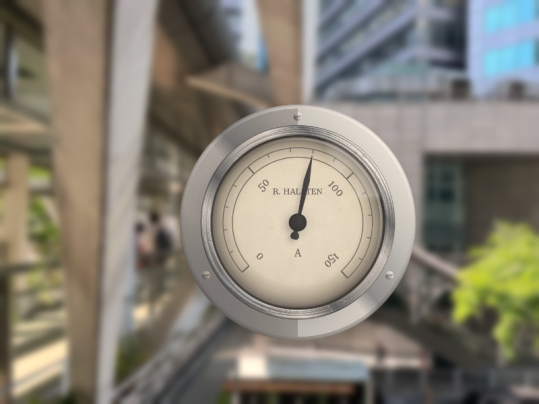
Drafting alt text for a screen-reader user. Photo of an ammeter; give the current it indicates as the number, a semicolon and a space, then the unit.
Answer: 80; A
